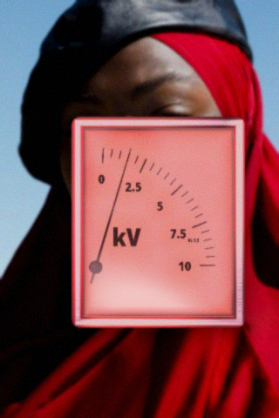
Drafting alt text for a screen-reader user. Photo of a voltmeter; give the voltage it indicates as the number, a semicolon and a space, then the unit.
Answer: 1.5; kV
